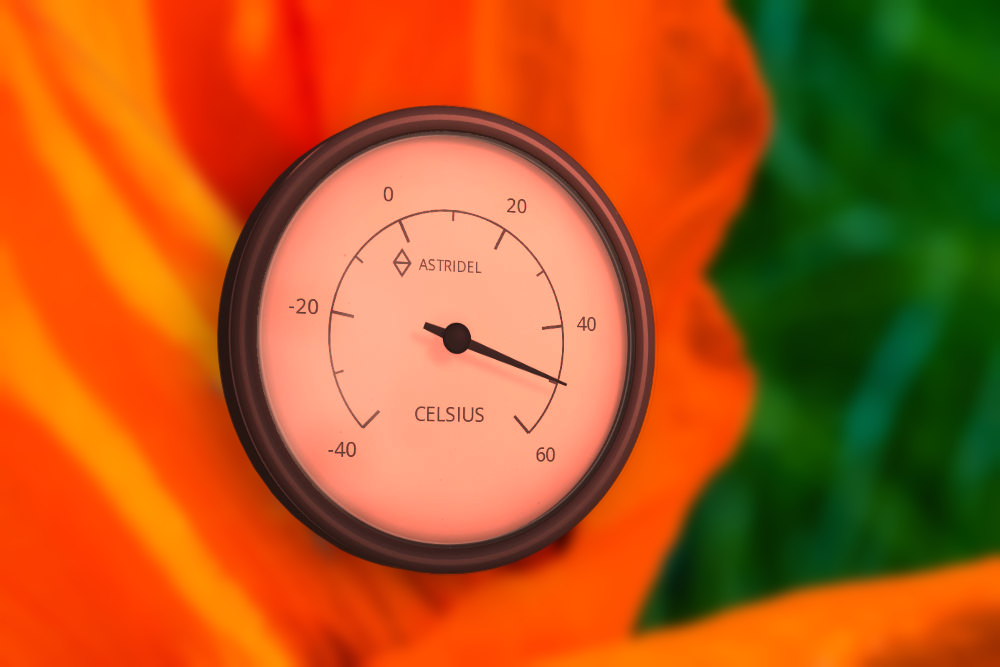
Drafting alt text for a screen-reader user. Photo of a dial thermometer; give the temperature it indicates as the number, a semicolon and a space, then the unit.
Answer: 50; °C
